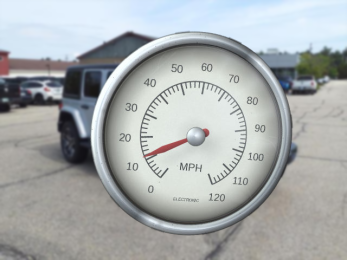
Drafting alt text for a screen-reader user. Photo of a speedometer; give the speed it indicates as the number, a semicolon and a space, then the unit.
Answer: 12; mph
